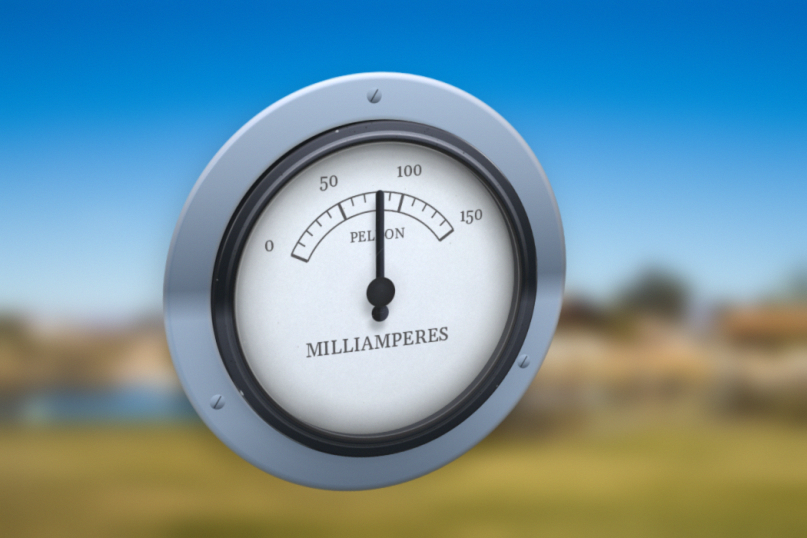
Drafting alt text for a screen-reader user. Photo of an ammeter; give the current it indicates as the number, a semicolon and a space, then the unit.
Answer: 80; mA
